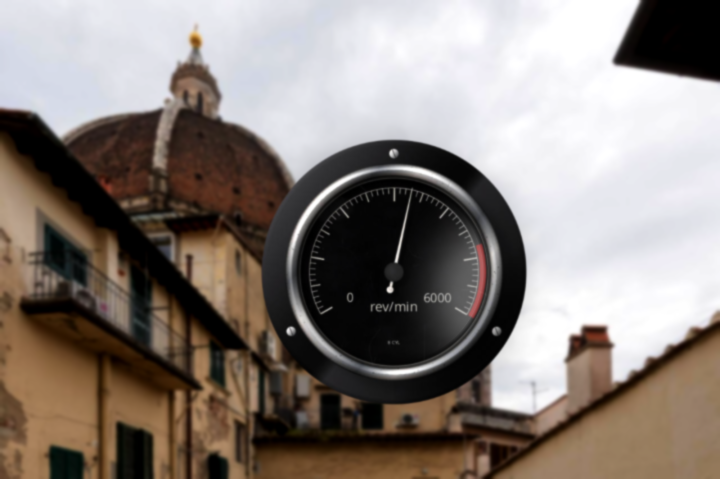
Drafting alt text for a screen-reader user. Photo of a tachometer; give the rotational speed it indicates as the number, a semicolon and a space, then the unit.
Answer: 3300; rpm
